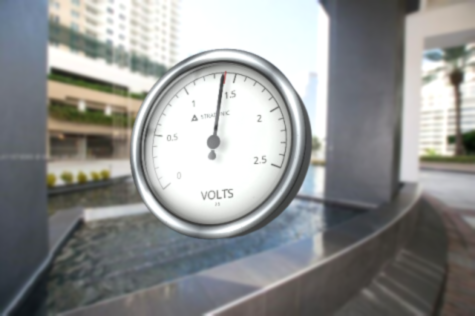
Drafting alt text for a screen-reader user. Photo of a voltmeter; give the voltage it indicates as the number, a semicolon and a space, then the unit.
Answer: 1.4; V
